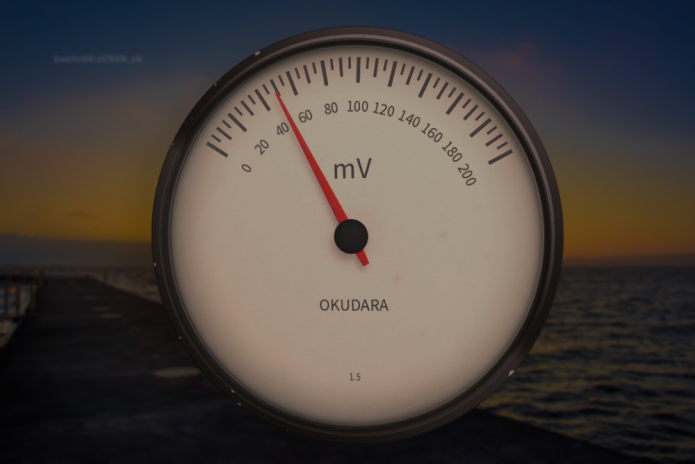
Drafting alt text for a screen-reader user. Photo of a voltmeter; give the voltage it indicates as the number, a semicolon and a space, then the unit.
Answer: 50; mV
